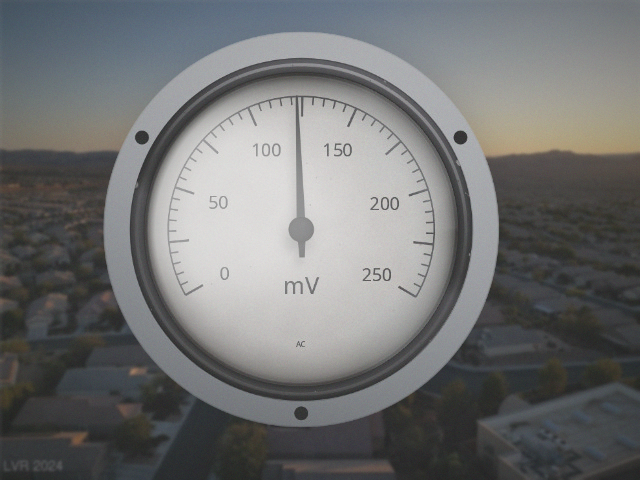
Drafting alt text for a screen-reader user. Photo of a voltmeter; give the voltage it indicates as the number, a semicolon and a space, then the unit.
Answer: 122.5; mV
